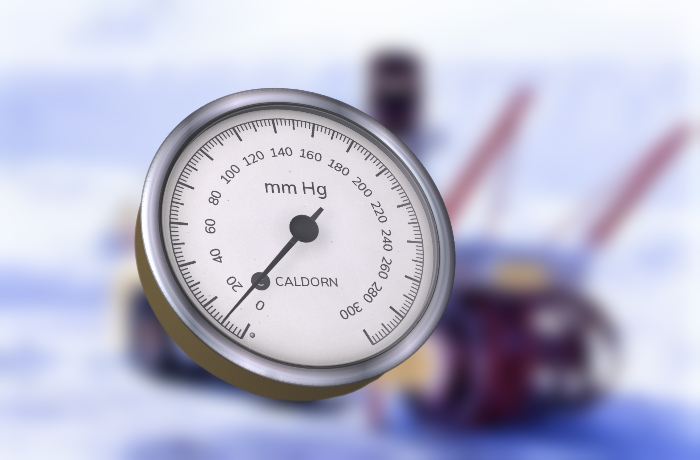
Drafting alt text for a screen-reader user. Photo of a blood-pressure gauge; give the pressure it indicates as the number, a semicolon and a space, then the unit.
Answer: 10; mmHg
